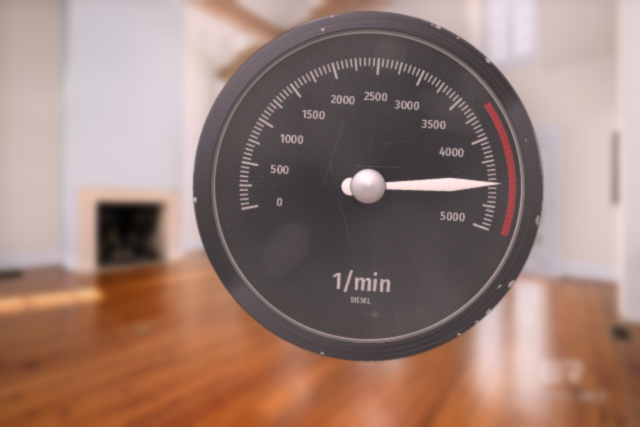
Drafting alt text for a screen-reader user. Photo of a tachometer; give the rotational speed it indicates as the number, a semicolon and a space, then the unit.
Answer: 4500; rpm
